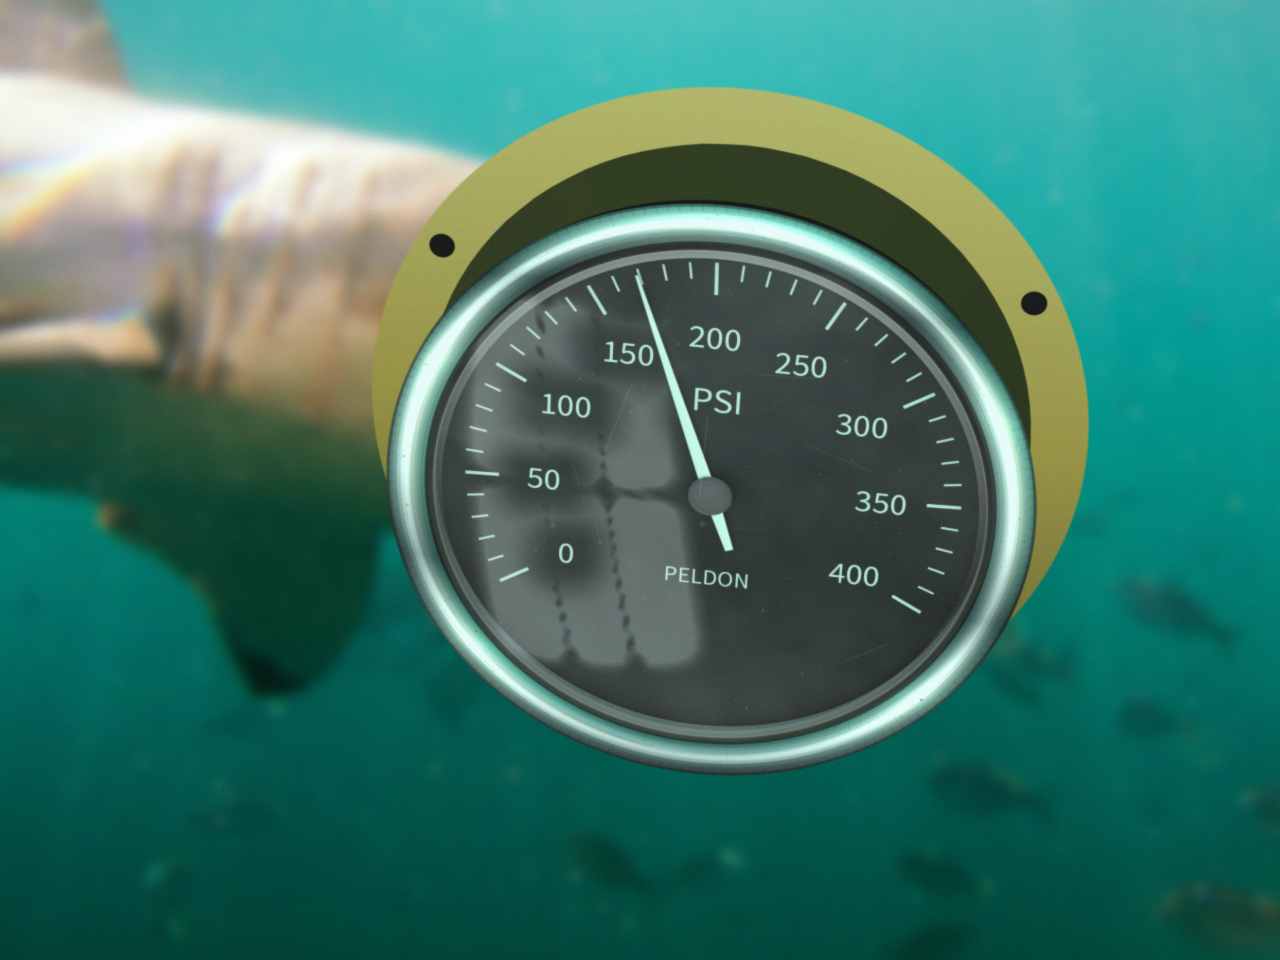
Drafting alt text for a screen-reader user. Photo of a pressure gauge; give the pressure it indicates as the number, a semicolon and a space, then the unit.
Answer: 170; psi
